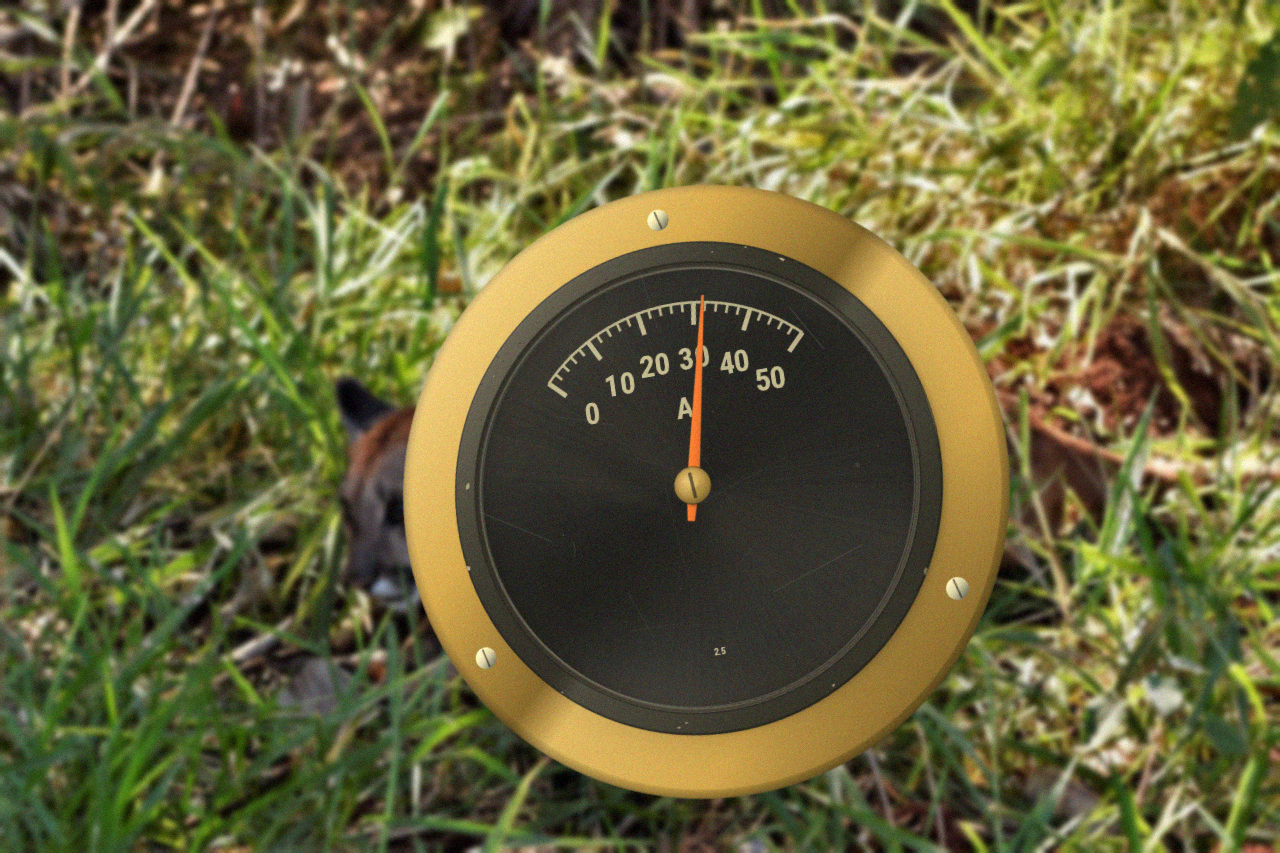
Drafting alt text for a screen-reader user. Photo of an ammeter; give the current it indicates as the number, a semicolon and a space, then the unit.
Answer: 32; A
